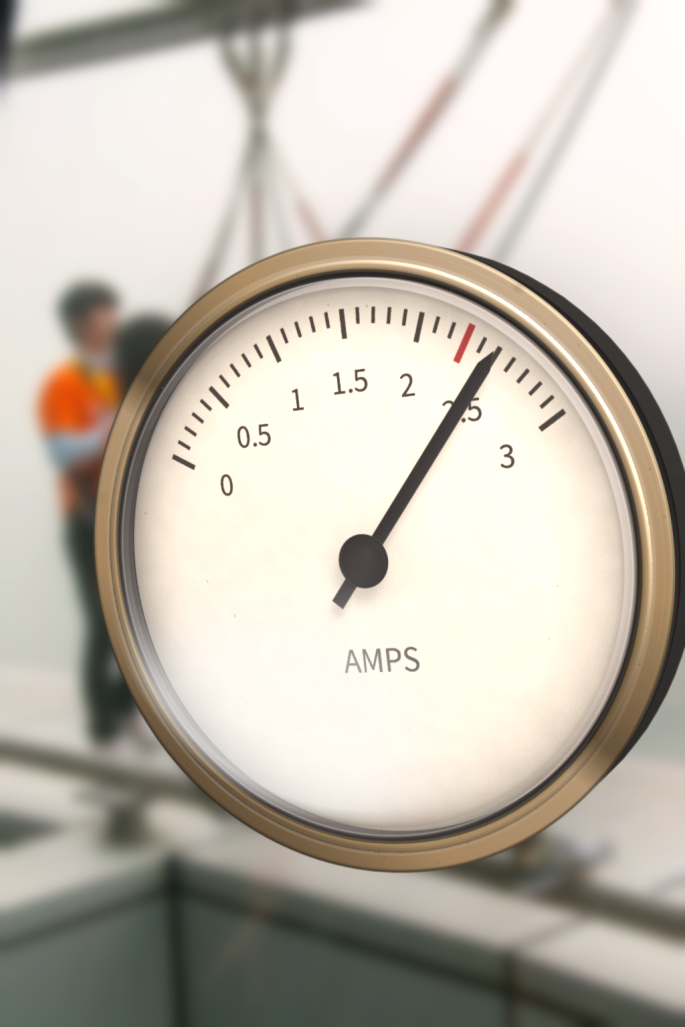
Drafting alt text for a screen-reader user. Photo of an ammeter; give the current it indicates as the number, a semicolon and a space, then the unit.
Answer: 2.5; A
